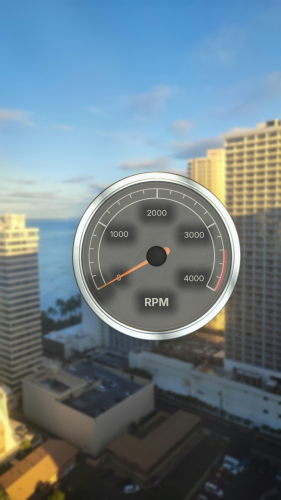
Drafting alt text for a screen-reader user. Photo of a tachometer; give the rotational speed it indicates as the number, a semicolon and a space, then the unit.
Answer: 0; rpm
